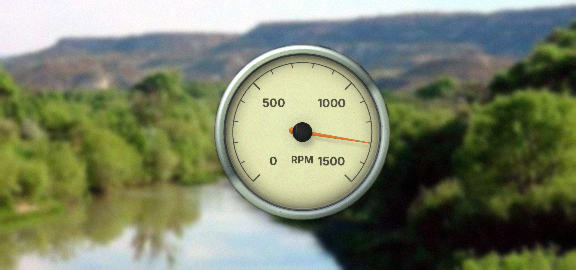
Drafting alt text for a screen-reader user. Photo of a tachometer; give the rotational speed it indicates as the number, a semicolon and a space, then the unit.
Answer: 1300; rpm
